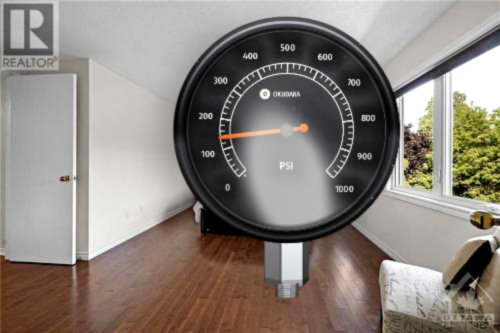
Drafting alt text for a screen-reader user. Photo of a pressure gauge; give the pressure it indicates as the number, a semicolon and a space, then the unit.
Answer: 140; psi
